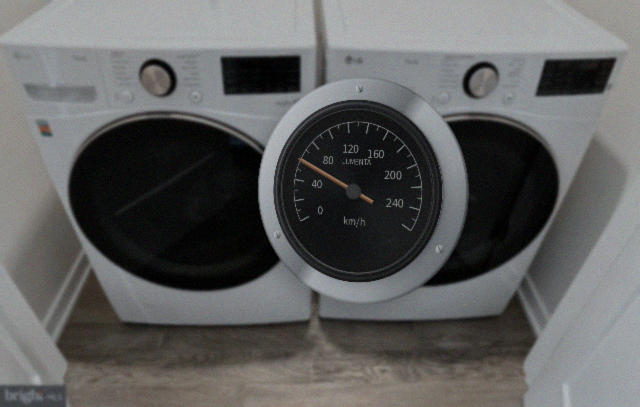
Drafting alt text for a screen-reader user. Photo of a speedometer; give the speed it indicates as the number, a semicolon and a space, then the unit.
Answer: 60; km/h
